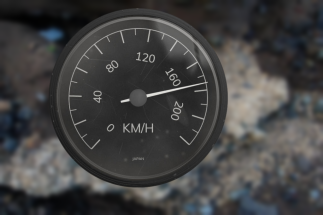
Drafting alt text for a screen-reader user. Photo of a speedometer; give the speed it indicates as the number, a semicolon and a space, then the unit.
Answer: 175; km/h
